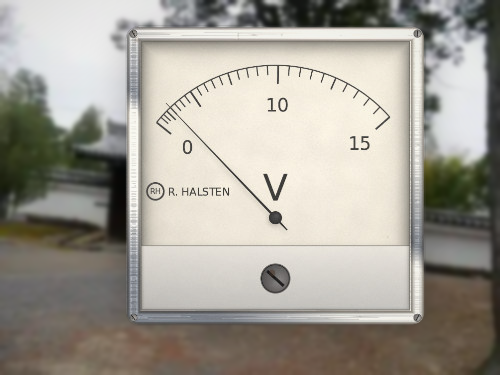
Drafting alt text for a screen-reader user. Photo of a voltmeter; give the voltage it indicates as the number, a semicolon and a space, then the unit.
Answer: 3; V
